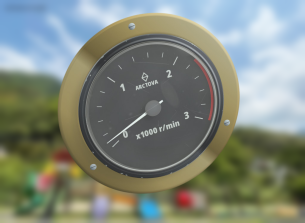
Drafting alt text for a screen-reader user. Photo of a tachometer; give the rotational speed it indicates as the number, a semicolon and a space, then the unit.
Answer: 100; rpm
